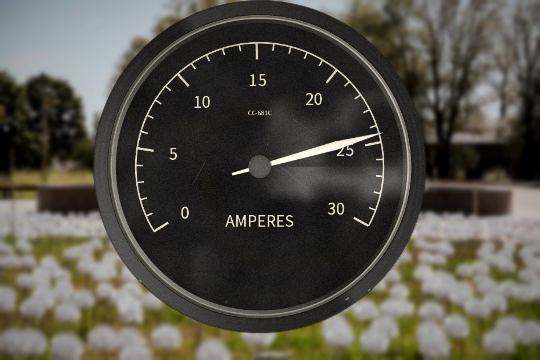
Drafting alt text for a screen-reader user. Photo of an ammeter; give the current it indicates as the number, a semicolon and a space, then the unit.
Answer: 24.5; A
